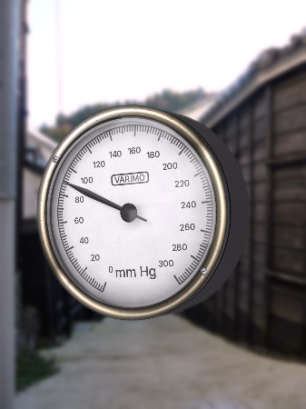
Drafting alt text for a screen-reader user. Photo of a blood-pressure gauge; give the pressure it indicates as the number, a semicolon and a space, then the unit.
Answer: 90; mmHg
